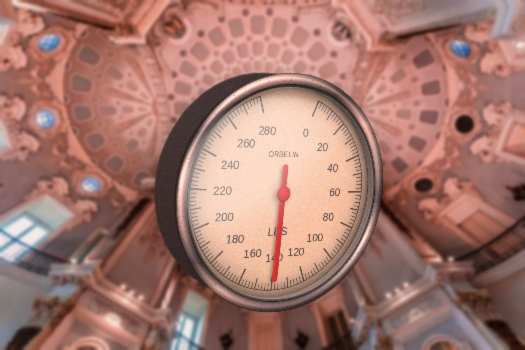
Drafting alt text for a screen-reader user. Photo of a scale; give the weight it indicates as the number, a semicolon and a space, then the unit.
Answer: 140; lb
